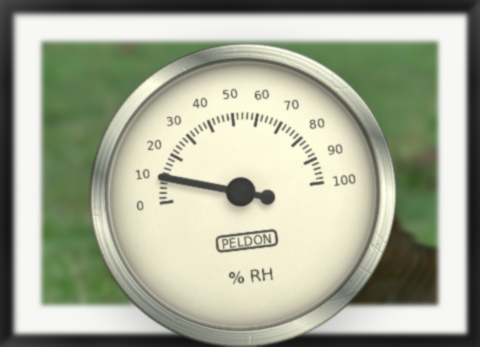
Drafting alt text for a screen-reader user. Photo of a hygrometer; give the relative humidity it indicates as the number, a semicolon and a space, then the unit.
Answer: 10; %
